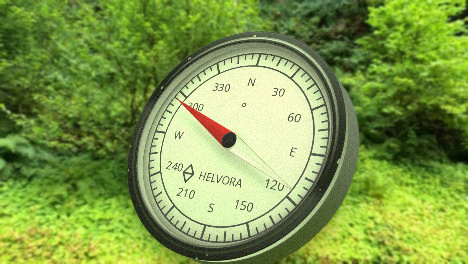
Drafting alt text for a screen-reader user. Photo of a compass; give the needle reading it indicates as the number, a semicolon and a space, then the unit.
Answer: 295; °
